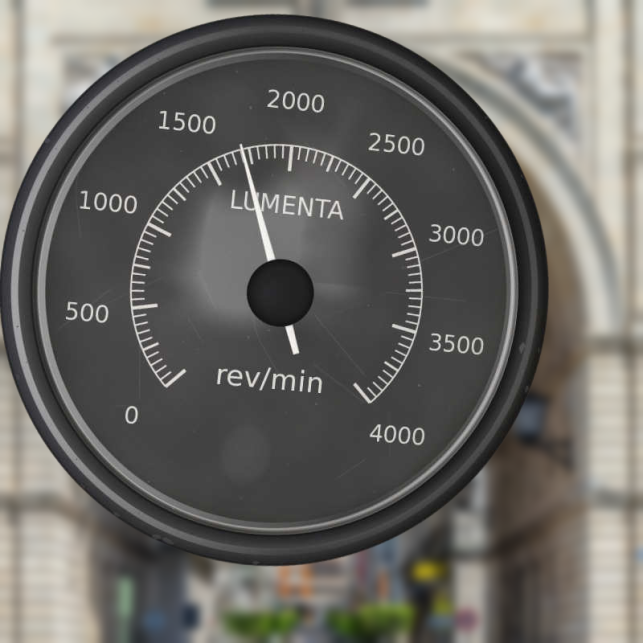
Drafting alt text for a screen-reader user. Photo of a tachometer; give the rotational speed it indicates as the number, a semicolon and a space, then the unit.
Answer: 1700; rpm
